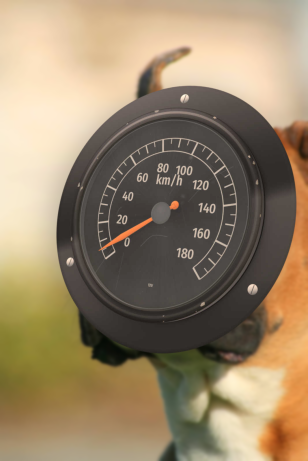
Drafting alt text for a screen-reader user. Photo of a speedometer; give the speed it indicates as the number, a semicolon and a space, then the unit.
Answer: 5; km/h
